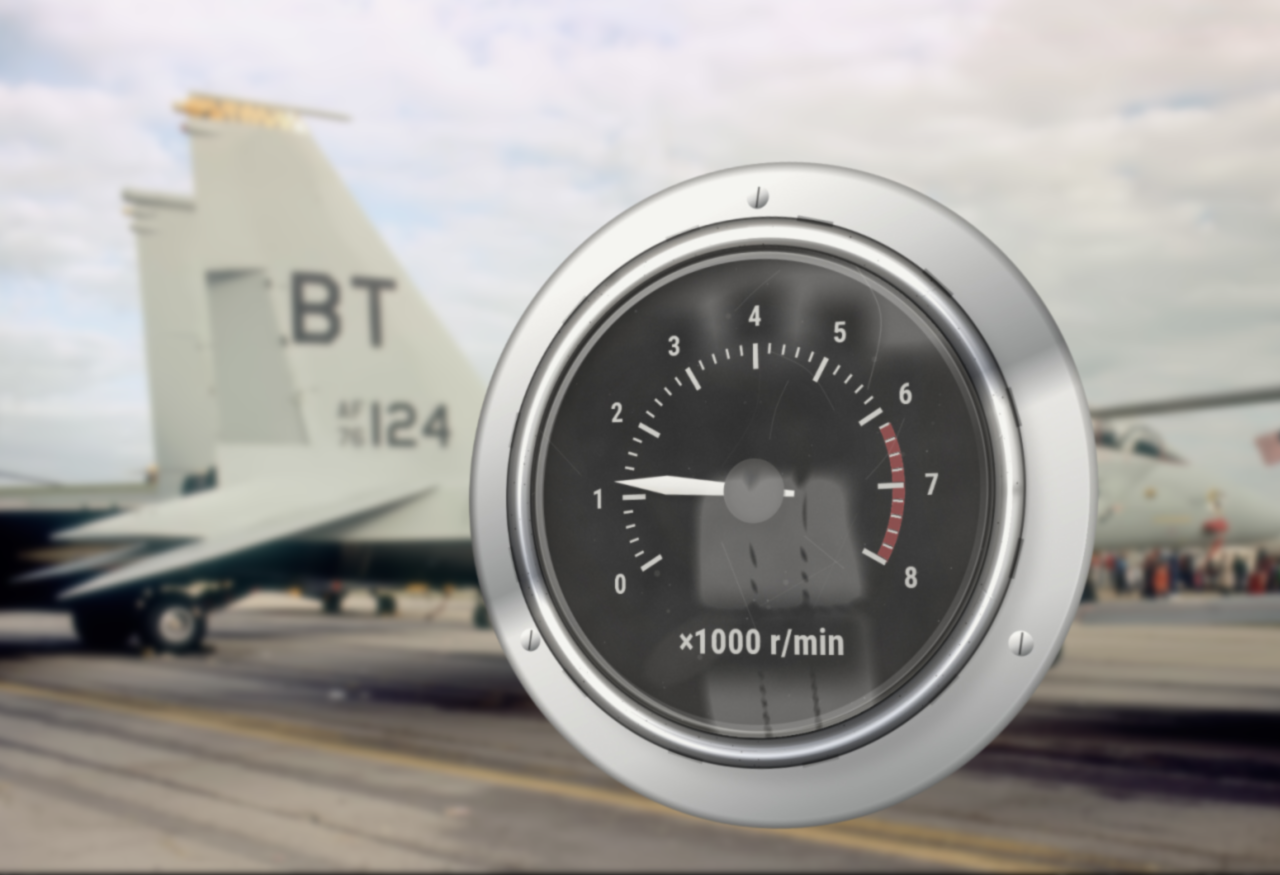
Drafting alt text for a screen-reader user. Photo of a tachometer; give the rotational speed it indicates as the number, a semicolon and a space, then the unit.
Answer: 1200; rpm
